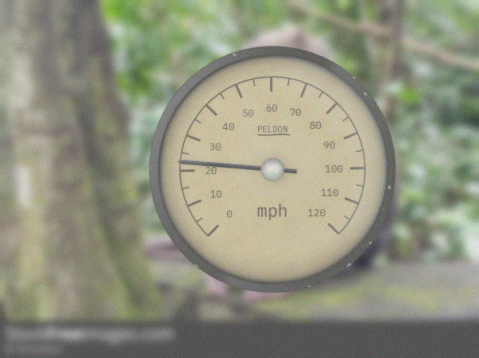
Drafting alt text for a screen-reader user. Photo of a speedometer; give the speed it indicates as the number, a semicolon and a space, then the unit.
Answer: 22.5; mph
